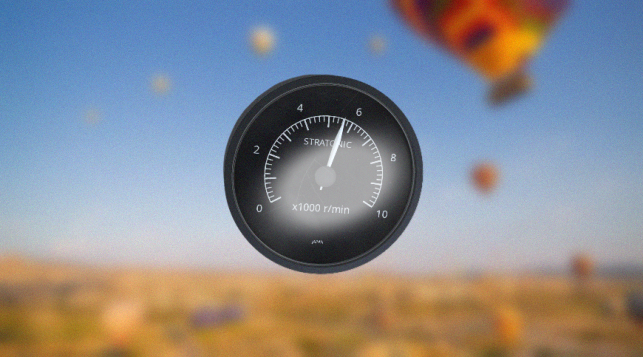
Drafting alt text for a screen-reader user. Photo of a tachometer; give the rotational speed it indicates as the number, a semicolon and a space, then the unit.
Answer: 5600; rpm
